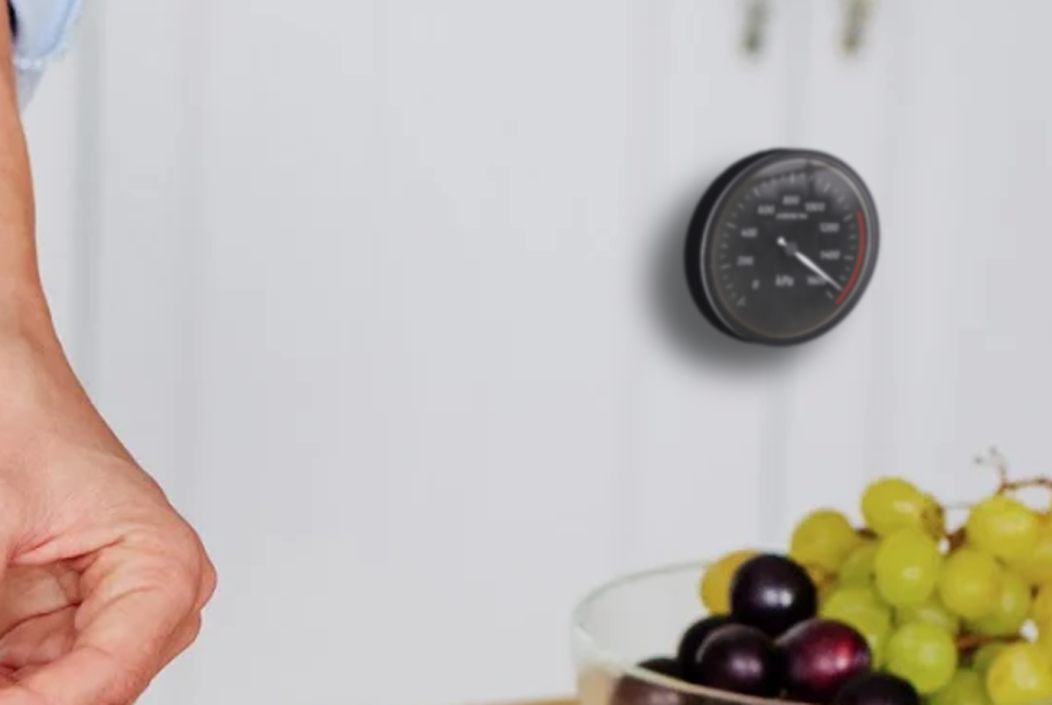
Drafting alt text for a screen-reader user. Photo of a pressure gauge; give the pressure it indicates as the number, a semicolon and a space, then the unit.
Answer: 1550; kPa
